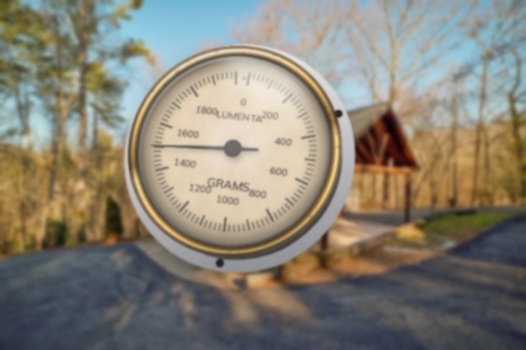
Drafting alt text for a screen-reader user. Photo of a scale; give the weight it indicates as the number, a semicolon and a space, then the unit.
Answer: 1500; g
